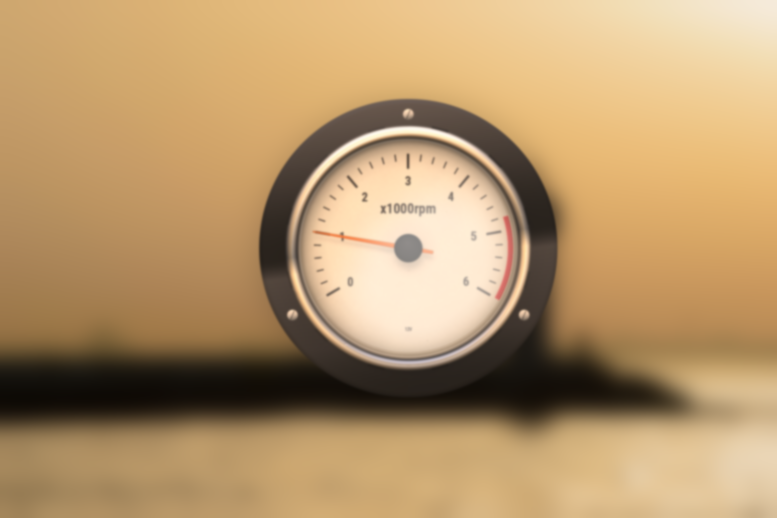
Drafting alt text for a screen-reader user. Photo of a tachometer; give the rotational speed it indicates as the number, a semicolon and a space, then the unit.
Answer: 1000; rpm
